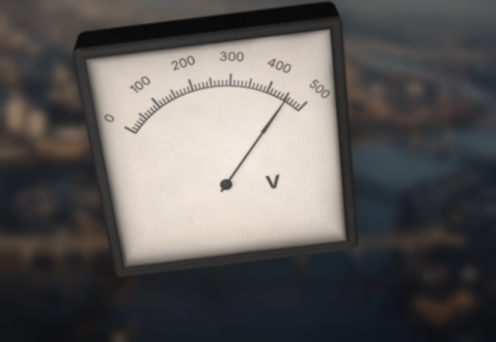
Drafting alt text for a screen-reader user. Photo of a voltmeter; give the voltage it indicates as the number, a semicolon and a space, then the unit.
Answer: 450; V
